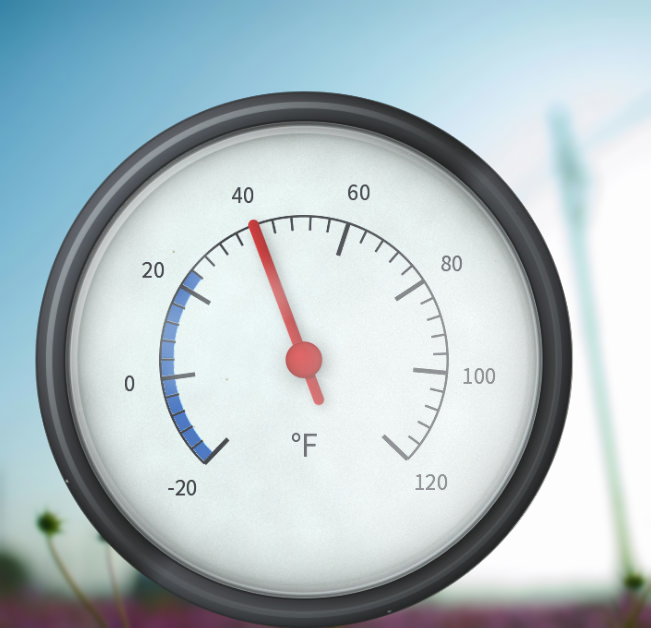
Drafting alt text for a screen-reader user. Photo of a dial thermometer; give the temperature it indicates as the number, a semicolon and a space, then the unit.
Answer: 40; °F
